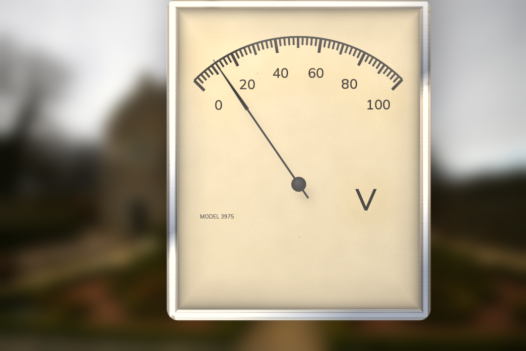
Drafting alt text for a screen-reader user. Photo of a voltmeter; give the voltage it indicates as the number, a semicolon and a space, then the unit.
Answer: 12; V
